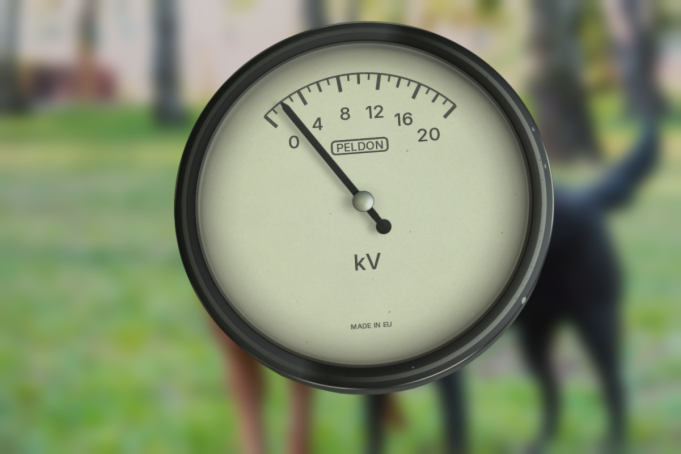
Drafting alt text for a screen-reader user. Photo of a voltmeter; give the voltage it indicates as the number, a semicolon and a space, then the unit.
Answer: 2; kV
